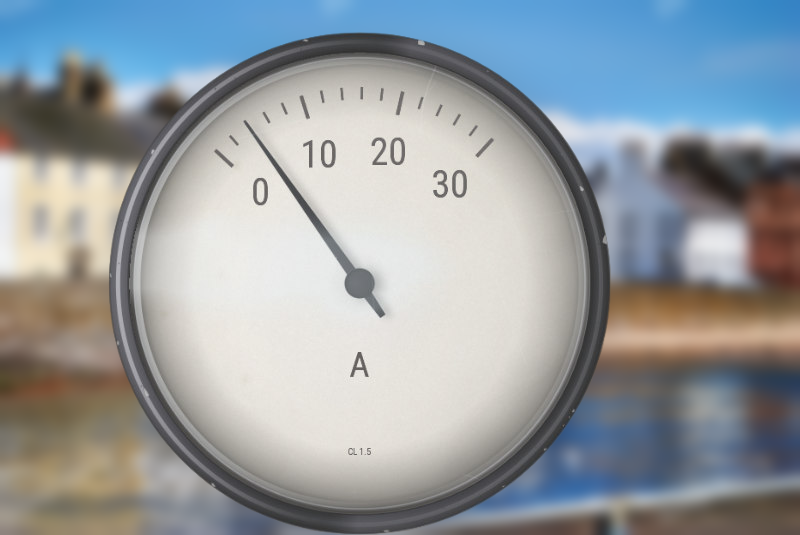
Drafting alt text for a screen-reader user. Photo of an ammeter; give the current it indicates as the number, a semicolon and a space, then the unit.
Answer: 4; A
